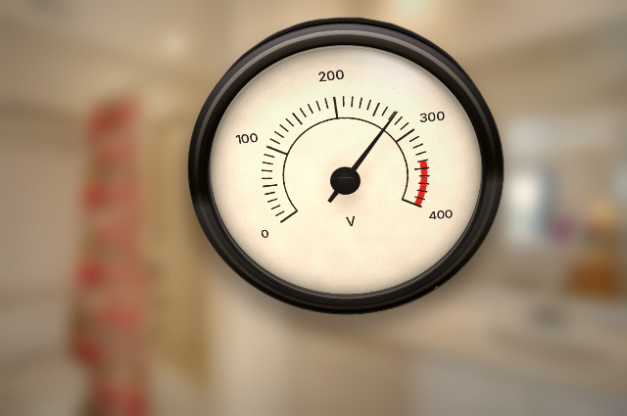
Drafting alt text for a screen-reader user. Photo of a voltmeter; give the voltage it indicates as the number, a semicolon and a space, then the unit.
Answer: 270; V
